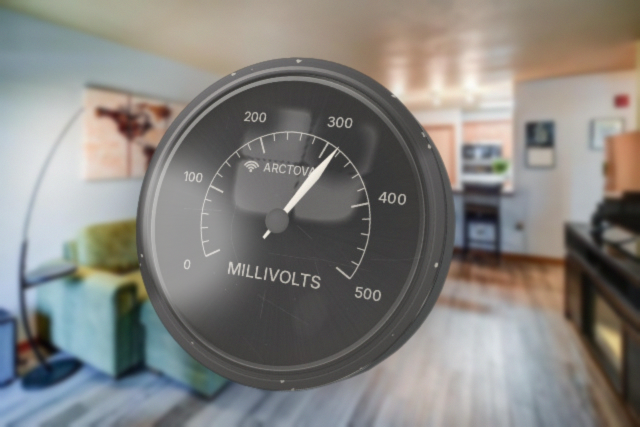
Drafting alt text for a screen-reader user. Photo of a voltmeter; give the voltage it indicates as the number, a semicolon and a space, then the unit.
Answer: 320; mV
